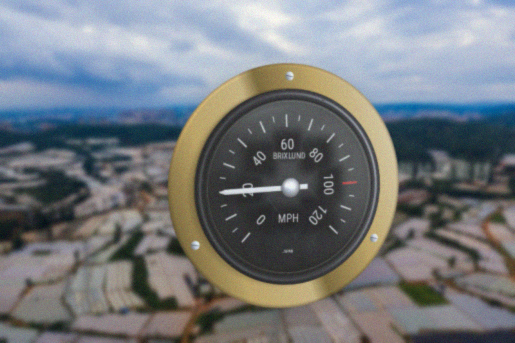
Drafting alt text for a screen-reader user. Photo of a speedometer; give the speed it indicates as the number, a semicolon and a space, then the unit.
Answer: 20; mph
